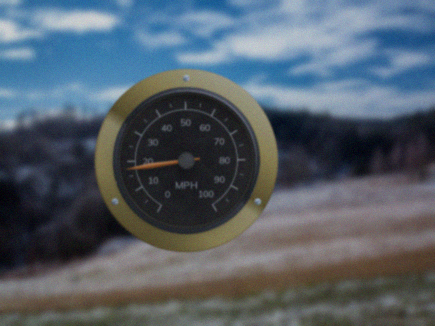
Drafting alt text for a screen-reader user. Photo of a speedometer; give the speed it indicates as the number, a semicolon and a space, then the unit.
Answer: 17.5; mph
